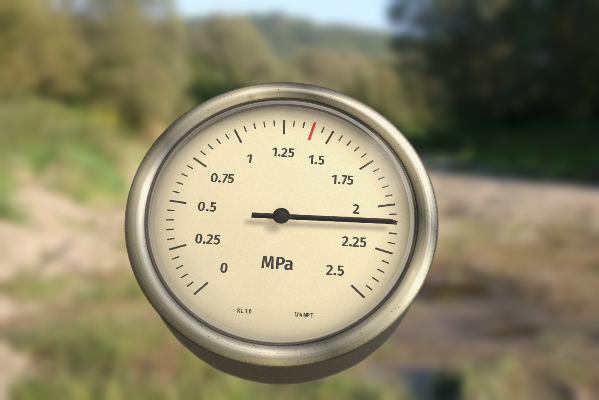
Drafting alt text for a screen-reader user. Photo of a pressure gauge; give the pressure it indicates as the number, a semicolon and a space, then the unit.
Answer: 2.1; MPa
